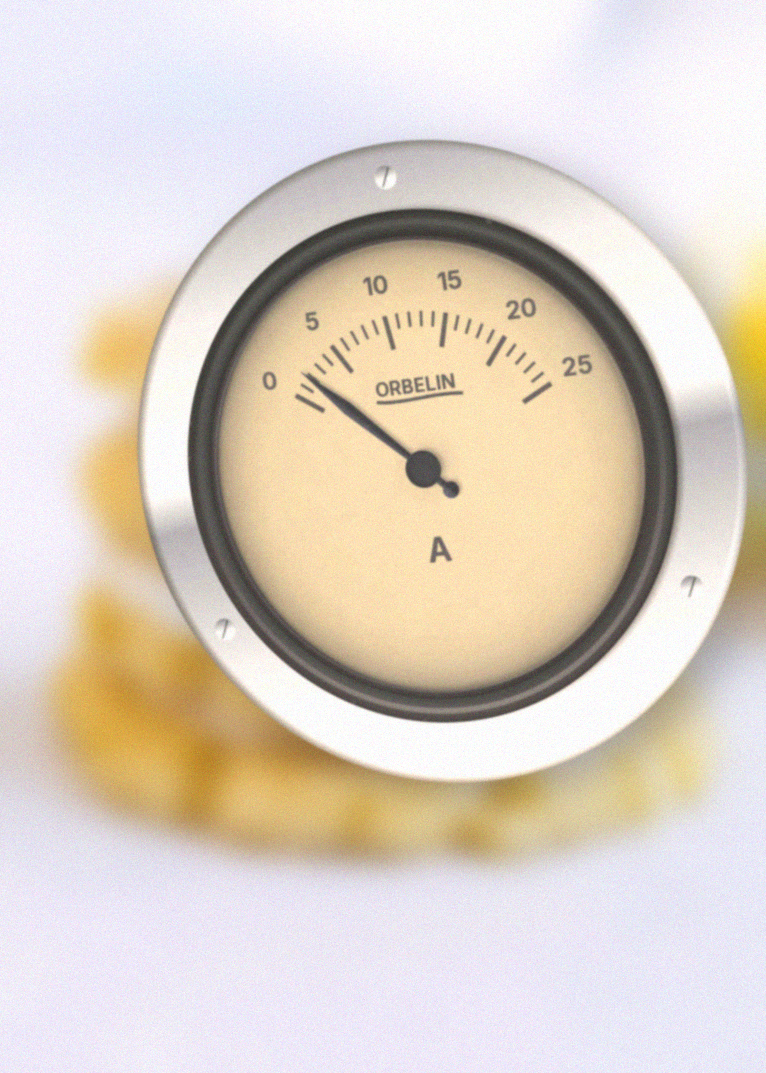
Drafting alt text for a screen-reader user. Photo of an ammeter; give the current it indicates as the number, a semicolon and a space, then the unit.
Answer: 2; A
